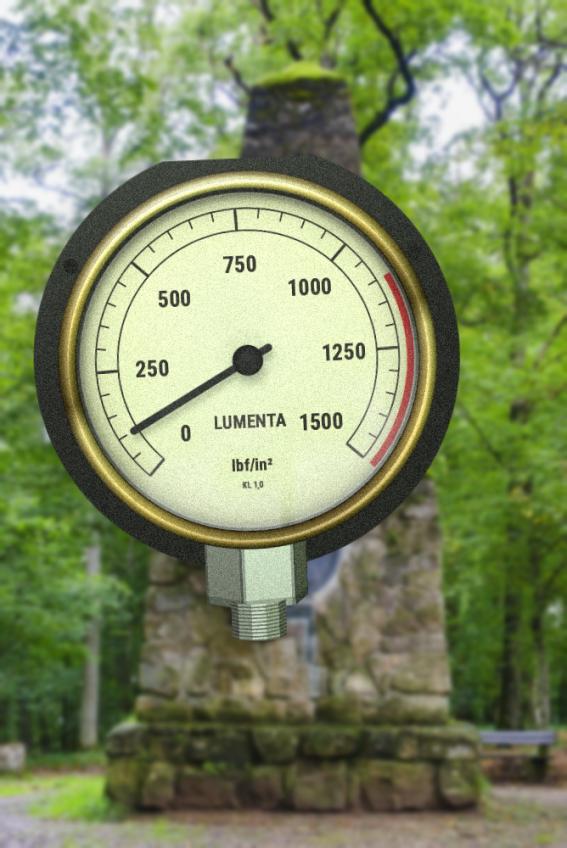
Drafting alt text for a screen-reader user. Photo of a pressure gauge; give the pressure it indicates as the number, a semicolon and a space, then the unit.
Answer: 100; psi
